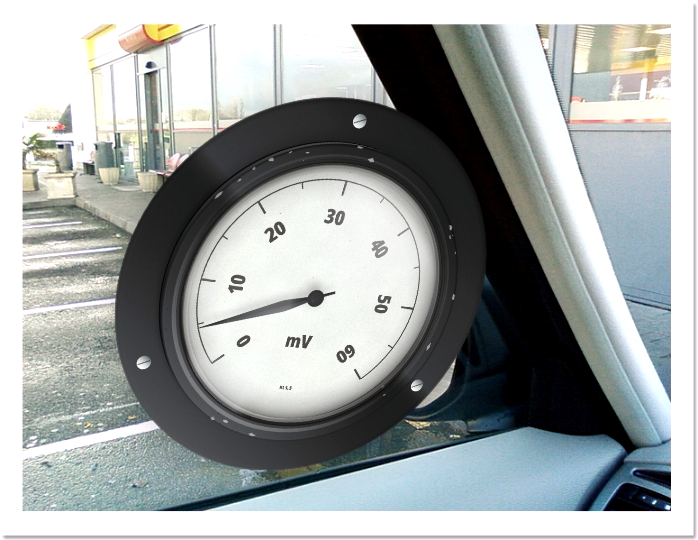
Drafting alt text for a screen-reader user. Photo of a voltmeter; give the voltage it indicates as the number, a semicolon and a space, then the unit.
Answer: 5; mV
